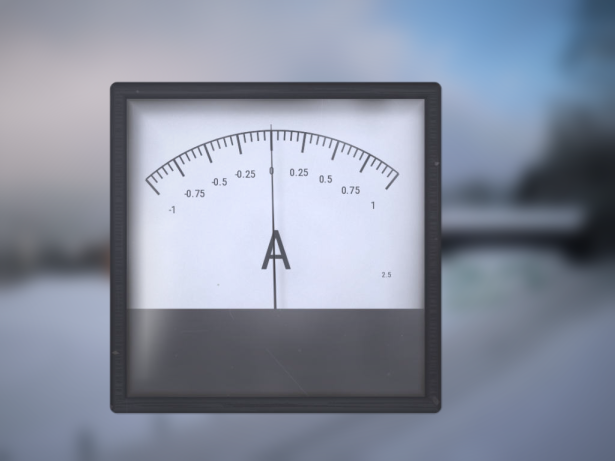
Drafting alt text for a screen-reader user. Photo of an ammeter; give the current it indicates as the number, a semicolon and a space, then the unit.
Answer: 0; A
